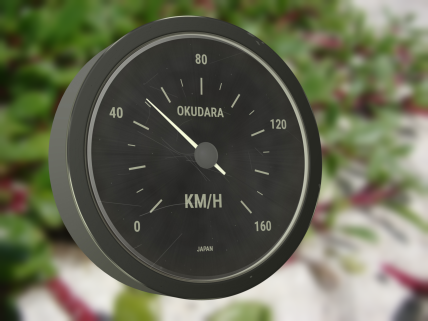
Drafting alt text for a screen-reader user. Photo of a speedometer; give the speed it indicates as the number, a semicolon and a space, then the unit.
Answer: 50; km/h
